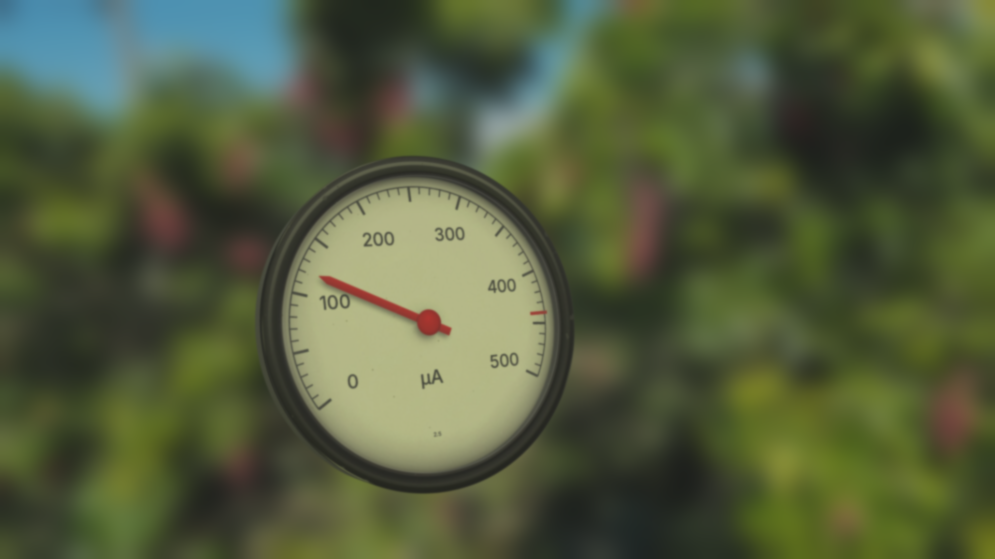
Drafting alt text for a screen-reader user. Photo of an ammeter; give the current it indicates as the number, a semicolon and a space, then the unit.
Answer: 120; µA
